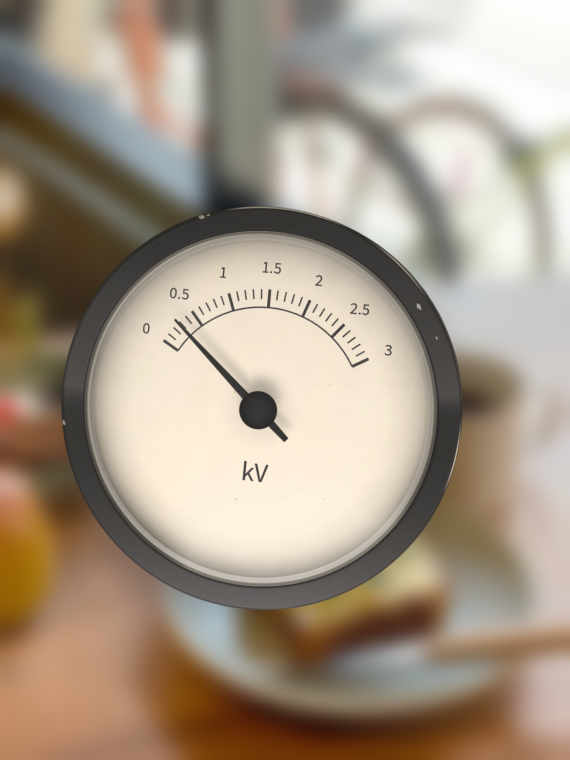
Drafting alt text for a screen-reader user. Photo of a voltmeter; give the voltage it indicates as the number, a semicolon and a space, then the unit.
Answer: 0.3; kV
